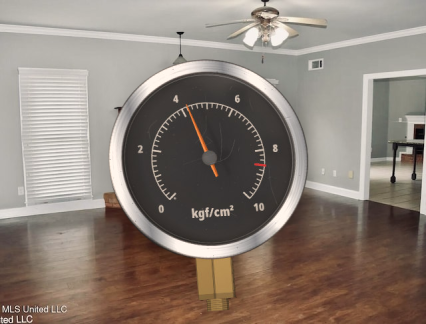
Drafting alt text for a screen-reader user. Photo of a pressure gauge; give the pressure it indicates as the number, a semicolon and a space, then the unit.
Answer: 4.2; kg/cm²
